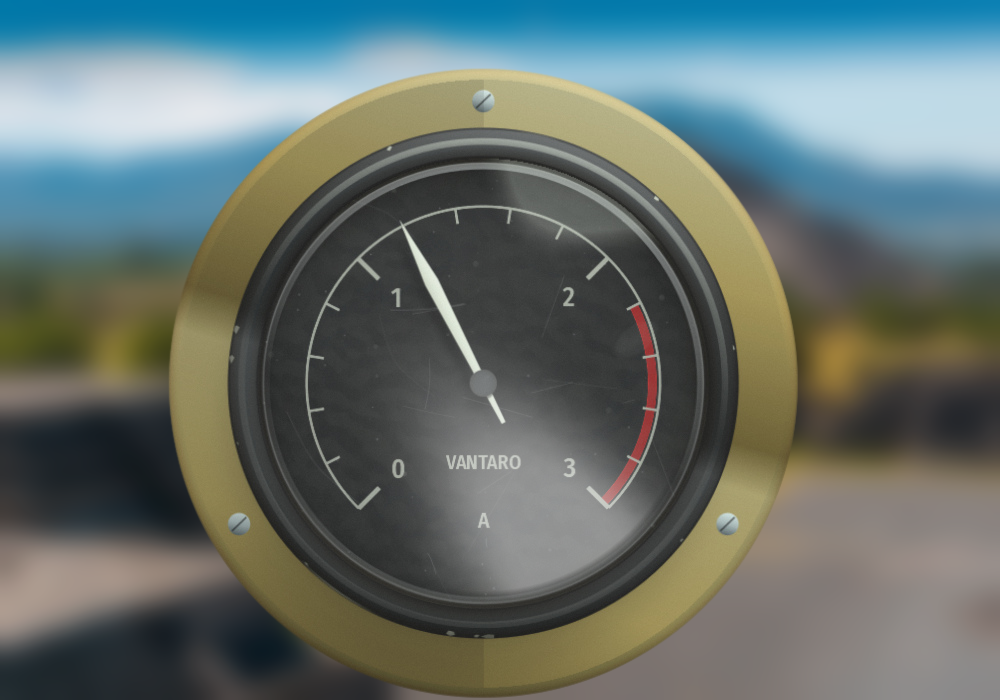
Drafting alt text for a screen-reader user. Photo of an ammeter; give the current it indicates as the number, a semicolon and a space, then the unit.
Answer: 1.2; A
